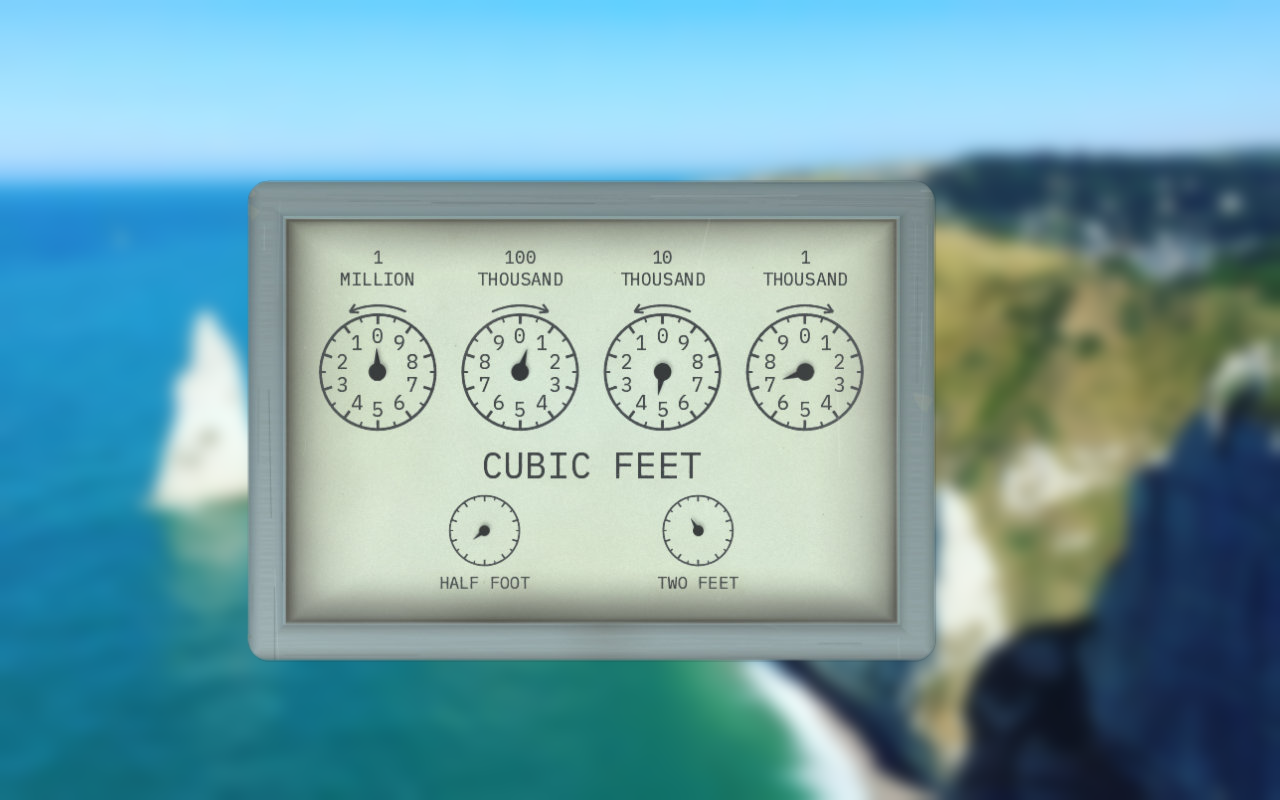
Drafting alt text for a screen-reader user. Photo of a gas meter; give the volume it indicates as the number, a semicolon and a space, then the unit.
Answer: 4700; ft³
